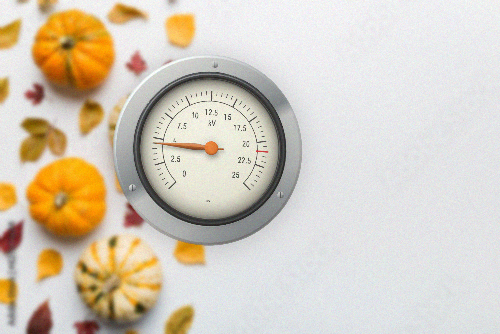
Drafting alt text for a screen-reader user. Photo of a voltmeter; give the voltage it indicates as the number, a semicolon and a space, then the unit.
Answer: 4.5; kV
